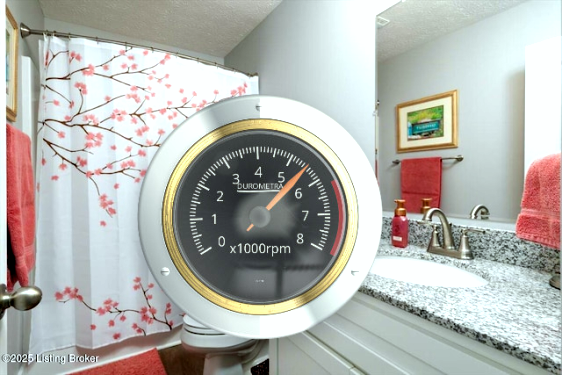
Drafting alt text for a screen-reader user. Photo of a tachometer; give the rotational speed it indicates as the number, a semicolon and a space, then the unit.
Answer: 5500; rpm
